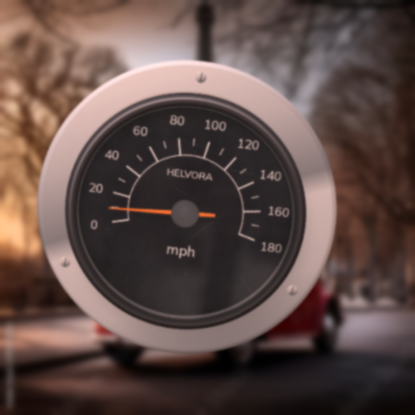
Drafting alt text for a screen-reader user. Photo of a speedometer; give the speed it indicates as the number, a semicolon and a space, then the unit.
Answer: 10; mph
